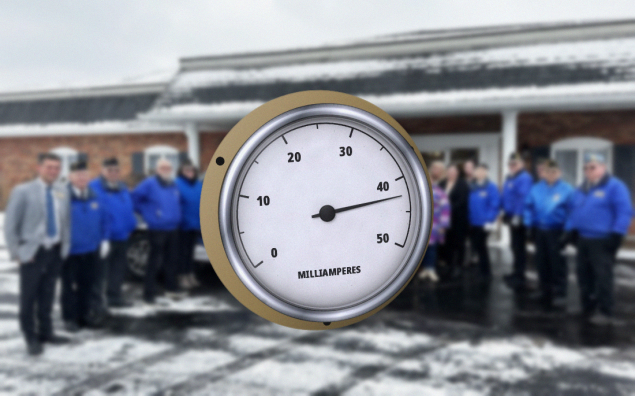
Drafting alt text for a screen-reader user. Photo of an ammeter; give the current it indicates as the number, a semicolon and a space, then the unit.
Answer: 42.5; mA
